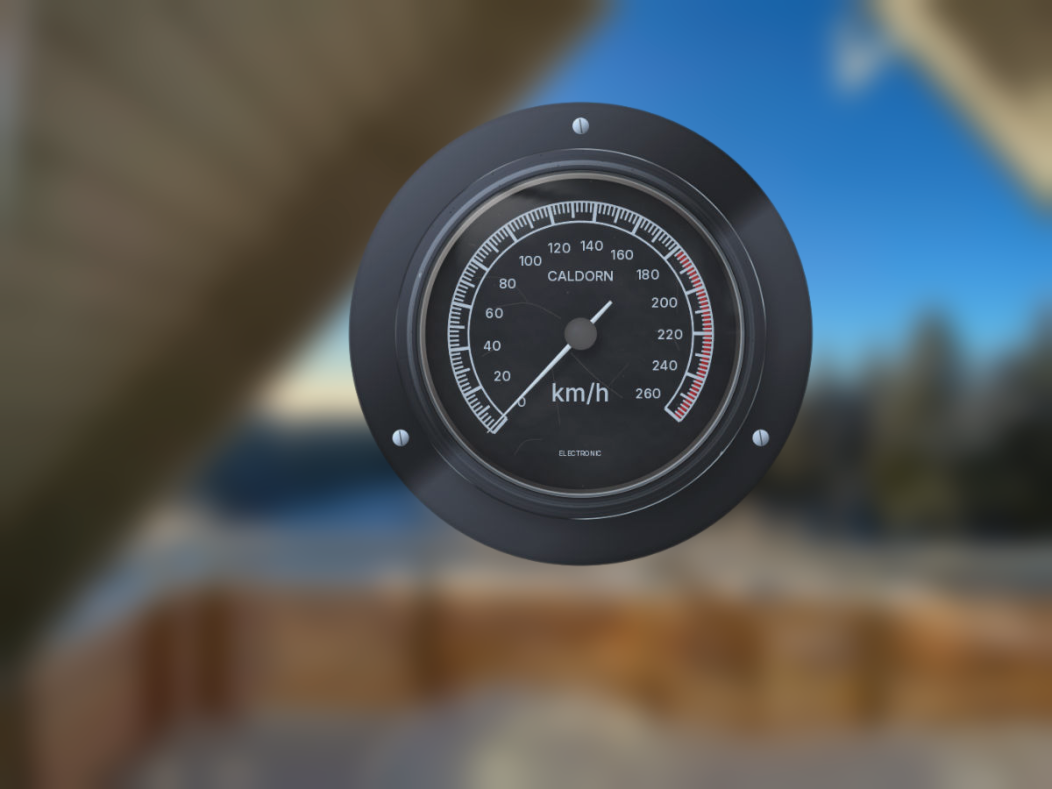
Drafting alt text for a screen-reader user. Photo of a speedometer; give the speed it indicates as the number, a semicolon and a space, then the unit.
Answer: 2; km/h
